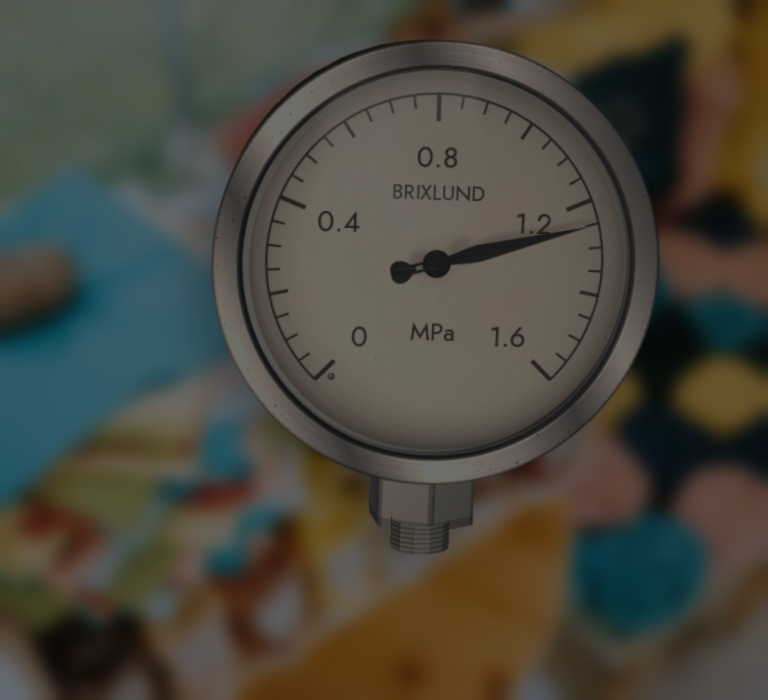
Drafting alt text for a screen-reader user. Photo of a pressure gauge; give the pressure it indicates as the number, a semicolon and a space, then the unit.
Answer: 1.25; MPa
